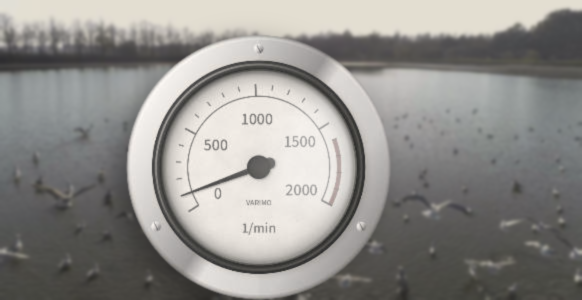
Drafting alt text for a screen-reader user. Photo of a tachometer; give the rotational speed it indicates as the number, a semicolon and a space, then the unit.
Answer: 100; rpm
